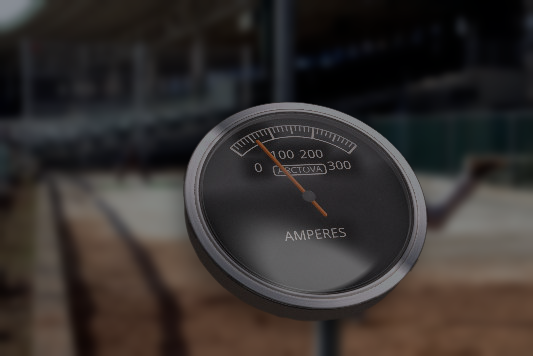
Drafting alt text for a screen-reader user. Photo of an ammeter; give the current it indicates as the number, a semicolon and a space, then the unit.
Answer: 50; A
